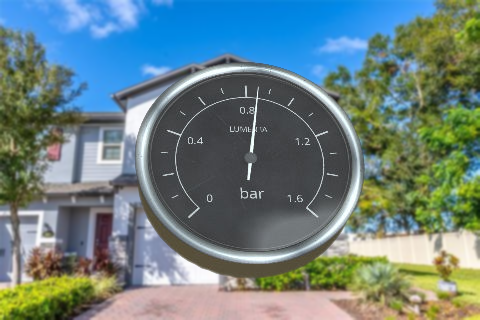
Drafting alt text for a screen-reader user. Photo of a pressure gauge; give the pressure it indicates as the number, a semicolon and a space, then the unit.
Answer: 0.85; bar
